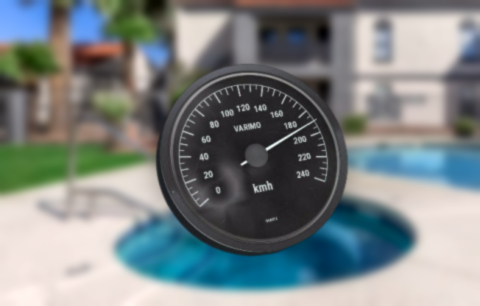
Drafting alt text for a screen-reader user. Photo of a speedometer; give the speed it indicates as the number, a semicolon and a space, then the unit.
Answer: 190; km/h
